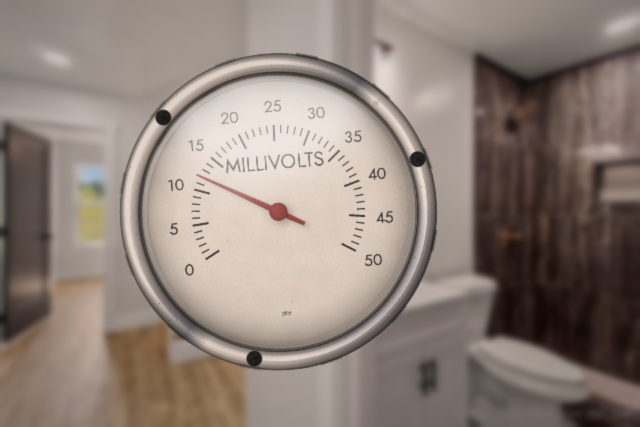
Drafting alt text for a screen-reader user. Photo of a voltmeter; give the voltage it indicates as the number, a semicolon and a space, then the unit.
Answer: 12; mV
